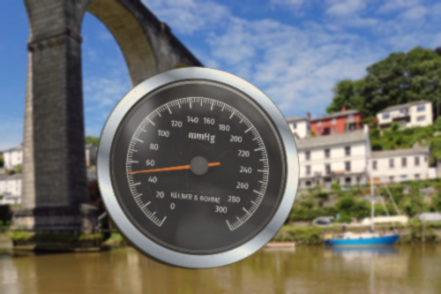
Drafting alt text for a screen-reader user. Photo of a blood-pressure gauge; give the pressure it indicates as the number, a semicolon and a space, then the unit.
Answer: 50; mmHg
